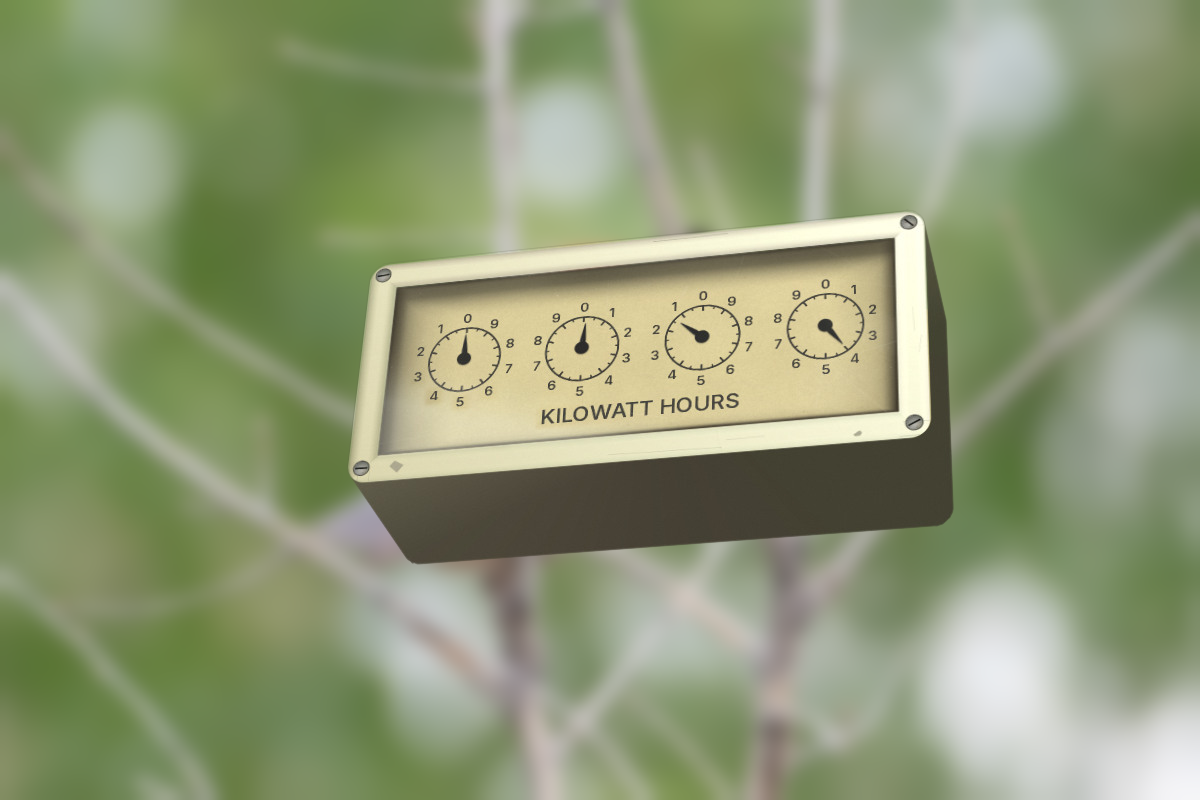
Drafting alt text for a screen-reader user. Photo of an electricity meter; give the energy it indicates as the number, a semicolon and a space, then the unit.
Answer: 14; kWh
